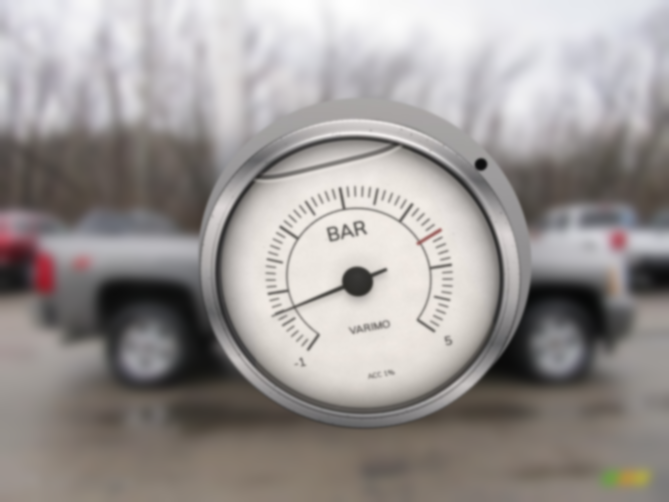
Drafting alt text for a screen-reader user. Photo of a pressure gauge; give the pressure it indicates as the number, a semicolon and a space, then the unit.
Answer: -0.3; bar
